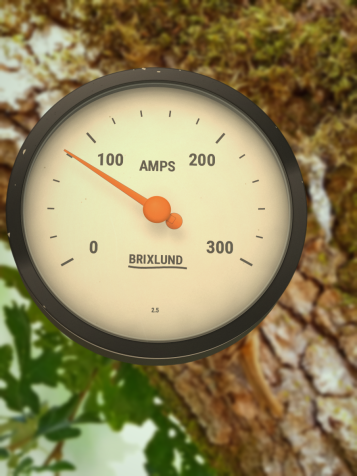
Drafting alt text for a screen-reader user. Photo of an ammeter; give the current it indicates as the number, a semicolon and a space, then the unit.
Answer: 80; A
